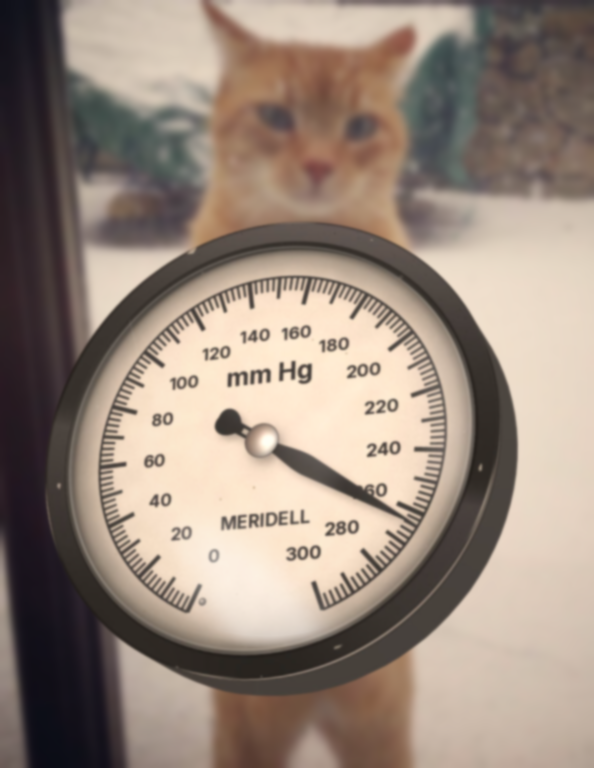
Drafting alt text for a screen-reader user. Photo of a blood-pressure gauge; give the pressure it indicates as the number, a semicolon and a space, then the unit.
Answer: 264; mmHg
